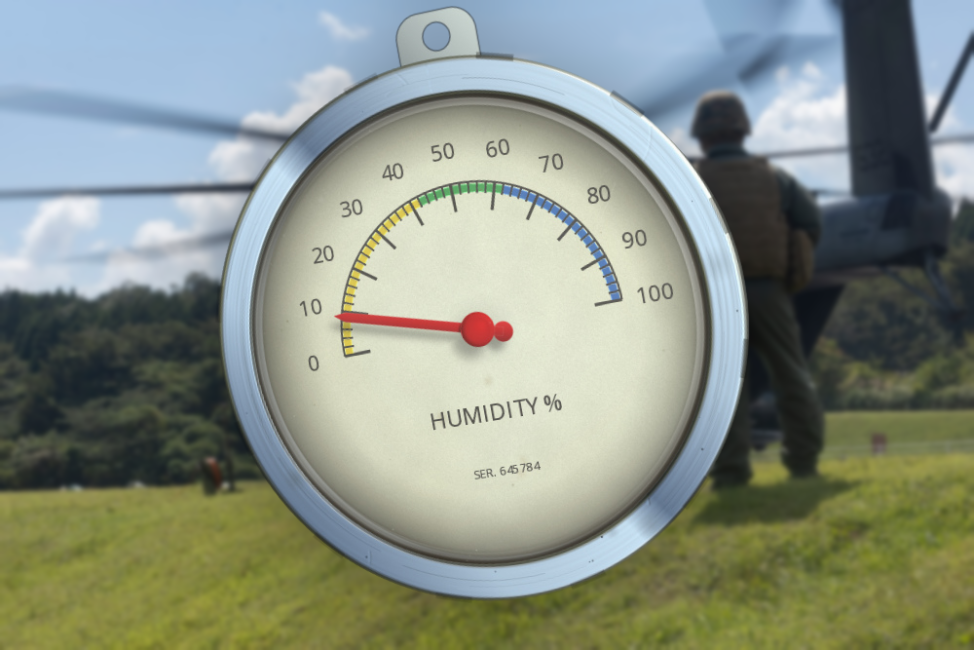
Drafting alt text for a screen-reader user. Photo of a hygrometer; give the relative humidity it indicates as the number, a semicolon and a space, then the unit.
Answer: 9; %
